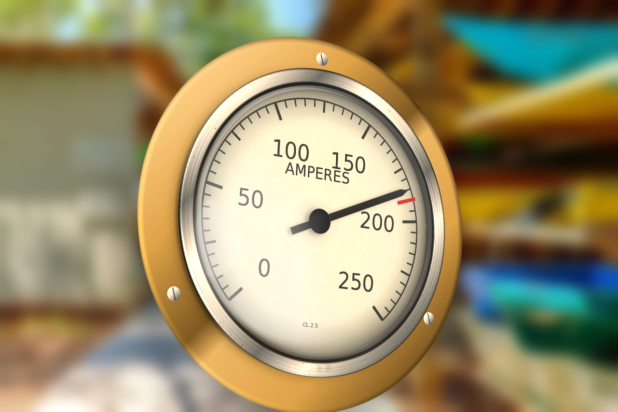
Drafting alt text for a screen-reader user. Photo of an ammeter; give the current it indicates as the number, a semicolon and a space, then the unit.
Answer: 185; A
